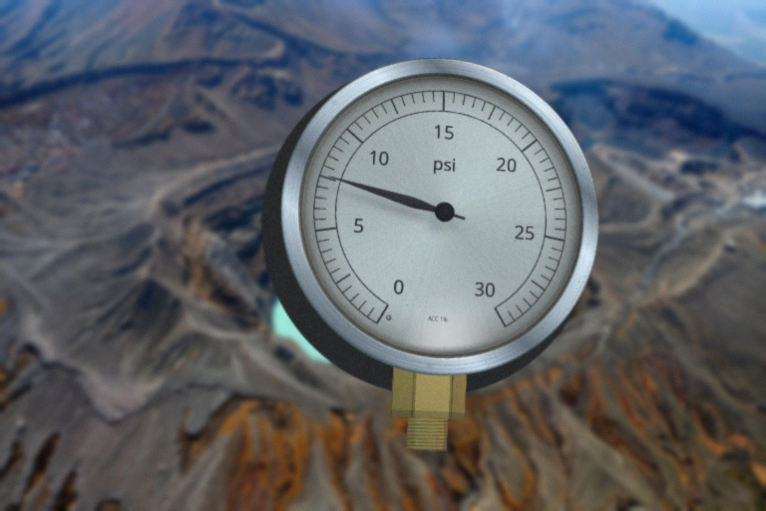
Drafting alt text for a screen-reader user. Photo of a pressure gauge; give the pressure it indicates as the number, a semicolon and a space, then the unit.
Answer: 7.5; psi
